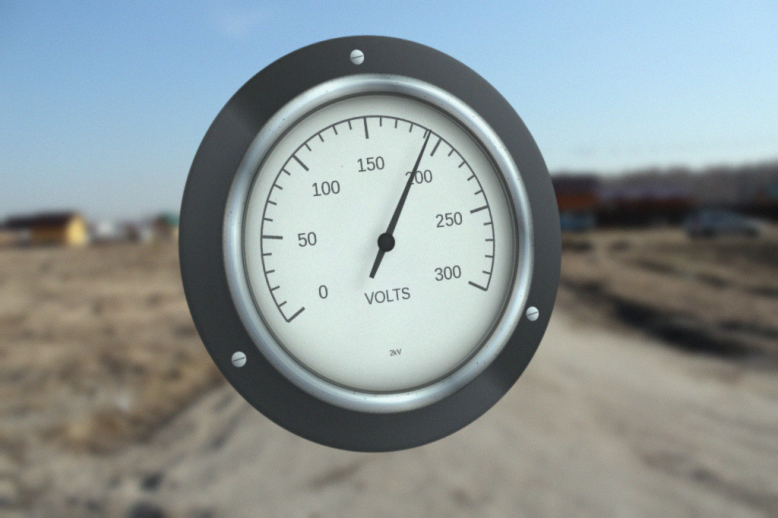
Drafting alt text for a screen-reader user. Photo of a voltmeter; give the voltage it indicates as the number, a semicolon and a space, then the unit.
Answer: 190; V
